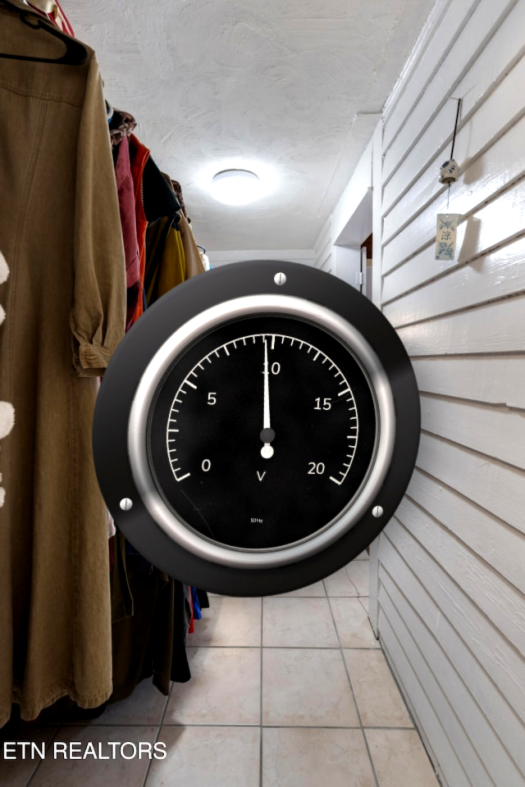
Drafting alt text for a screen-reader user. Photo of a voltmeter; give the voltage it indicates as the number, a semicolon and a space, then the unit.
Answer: 9.5; V
